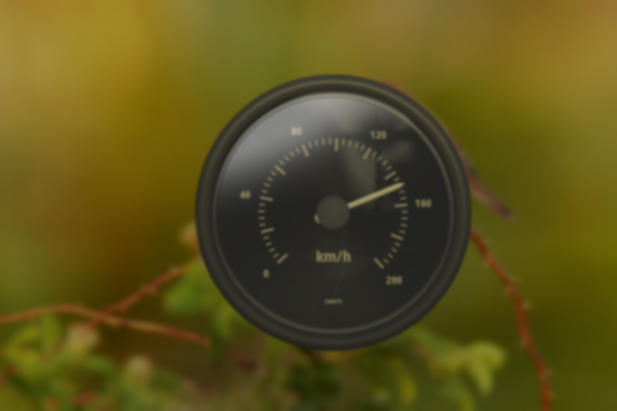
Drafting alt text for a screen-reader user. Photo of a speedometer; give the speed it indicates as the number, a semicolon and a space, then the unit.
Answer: 148; km/h
